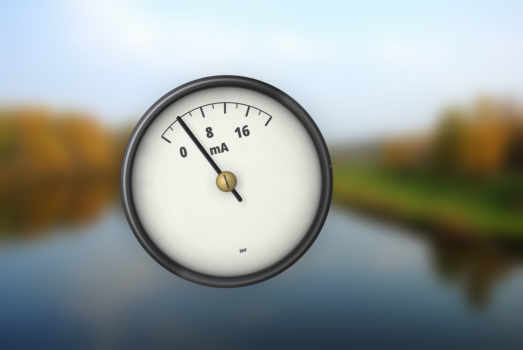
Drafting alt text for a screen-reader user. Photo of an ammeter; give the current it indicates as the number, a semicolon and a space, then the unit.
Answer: 4; mA
